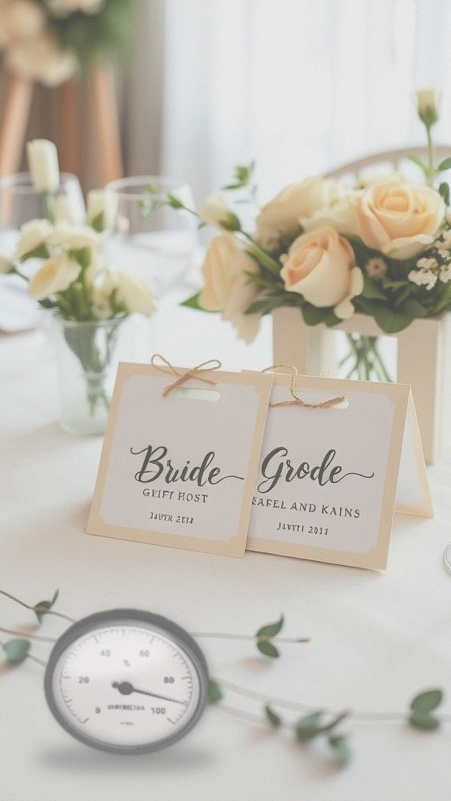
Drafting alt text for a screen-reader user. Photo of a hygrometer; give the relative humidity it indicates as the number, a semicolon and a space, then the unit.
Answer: 90; %
